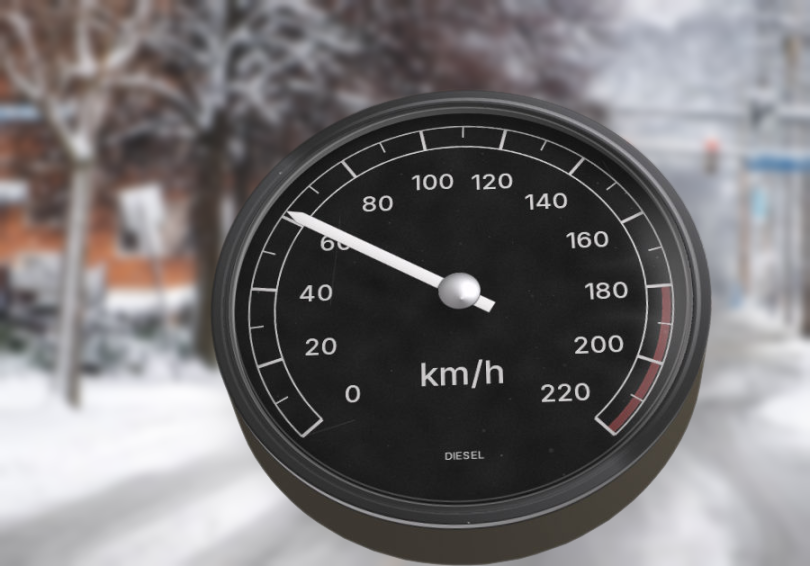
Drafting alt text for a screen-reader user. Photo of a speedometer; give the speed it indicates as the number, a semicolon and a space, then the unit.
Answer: 60; km/h
